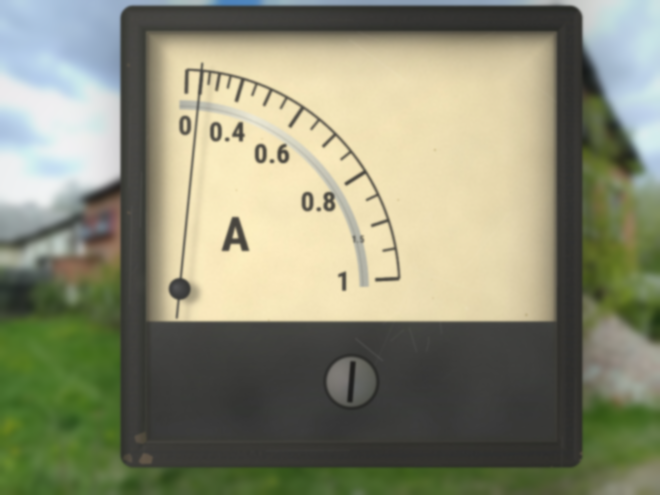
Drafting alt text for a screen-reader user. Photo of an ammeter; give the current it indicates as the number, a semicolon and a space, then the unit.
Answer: 0.2; A
